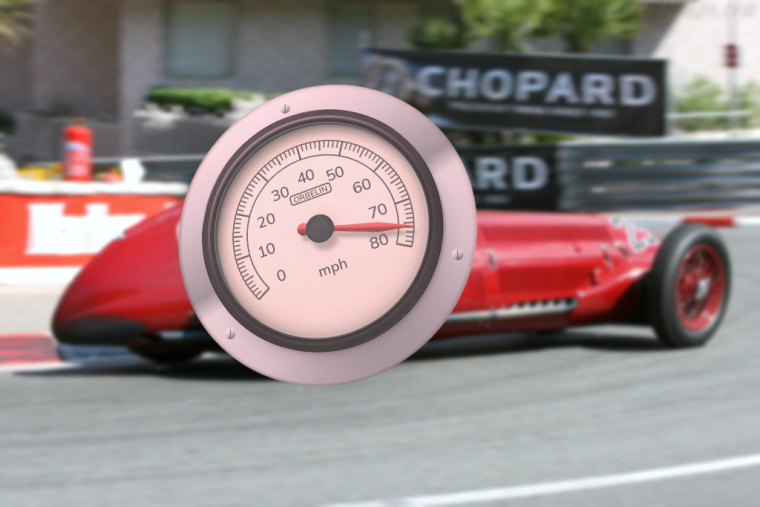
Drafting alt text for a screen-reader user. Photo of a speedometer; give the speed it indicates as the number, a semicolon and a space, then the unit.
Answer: 76; mph
